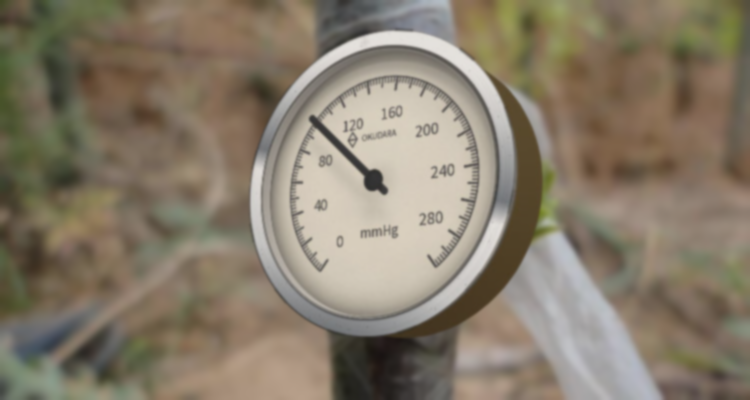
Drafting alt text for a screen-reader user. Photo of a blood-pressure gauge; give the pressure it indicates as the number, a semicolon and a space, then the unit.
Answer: 100; mmHg
